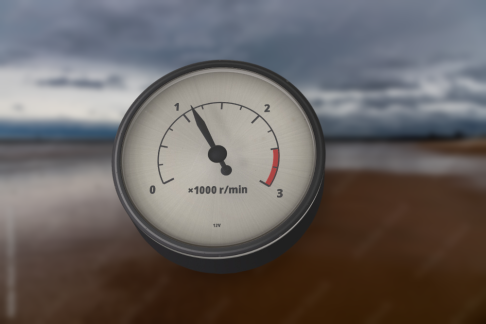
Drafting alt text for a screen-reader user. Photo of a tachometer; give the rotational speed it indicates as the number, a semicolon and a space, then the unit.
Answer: 1125; rpm
